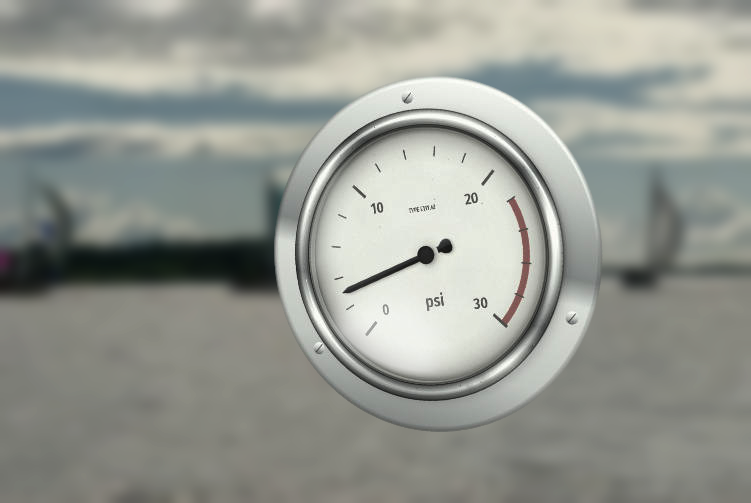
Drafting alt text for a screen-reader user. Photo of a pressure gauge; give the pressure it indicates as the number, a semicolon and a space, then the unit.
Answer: 3; psi
